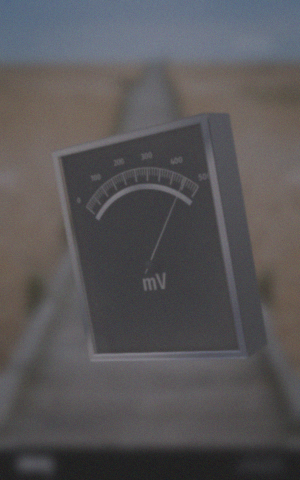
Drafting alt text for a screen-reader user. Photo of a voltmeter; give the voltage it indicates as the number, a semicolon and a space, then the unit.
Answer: 450; mV
